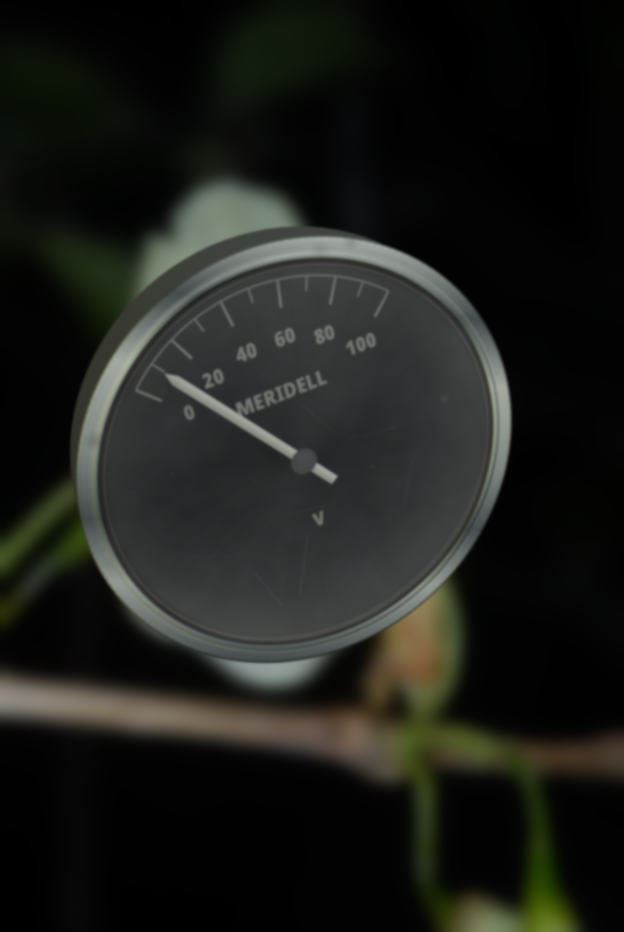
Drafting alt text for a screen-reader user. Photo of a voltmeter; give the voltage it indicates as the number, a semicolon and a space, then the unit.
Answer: 10; V
